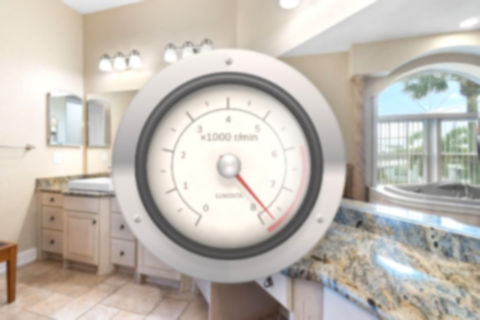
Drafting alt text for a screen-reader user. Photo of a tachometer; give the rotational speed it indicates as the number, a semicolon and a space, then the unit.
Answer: 7750; rpm
